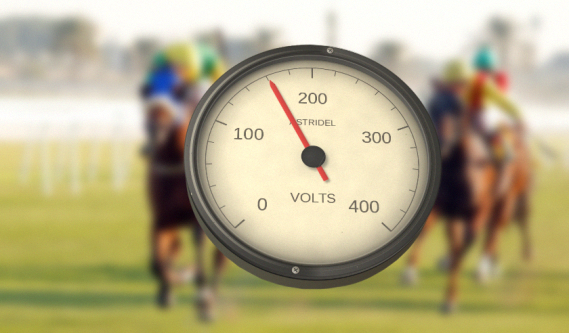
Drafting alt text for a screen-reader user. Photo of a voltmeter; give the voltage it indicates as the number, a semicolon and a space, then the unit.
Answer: 160; V
